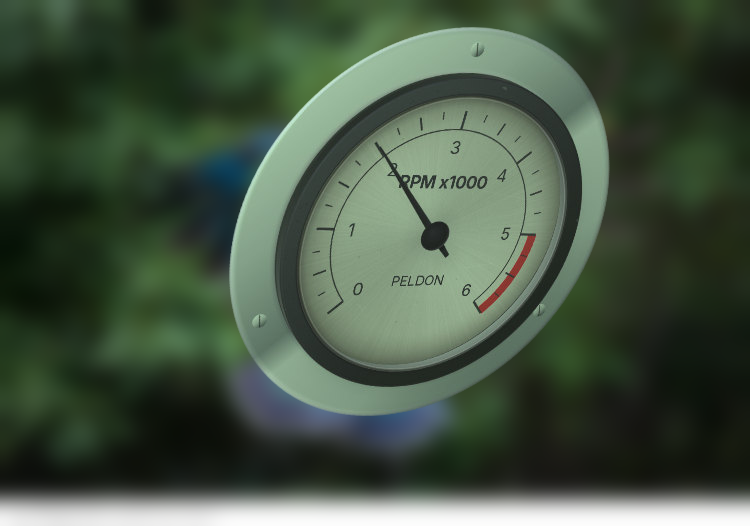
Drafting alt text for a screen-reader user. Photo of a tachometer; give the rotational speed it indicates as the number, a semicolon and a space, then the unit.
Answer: 2000; rpm
